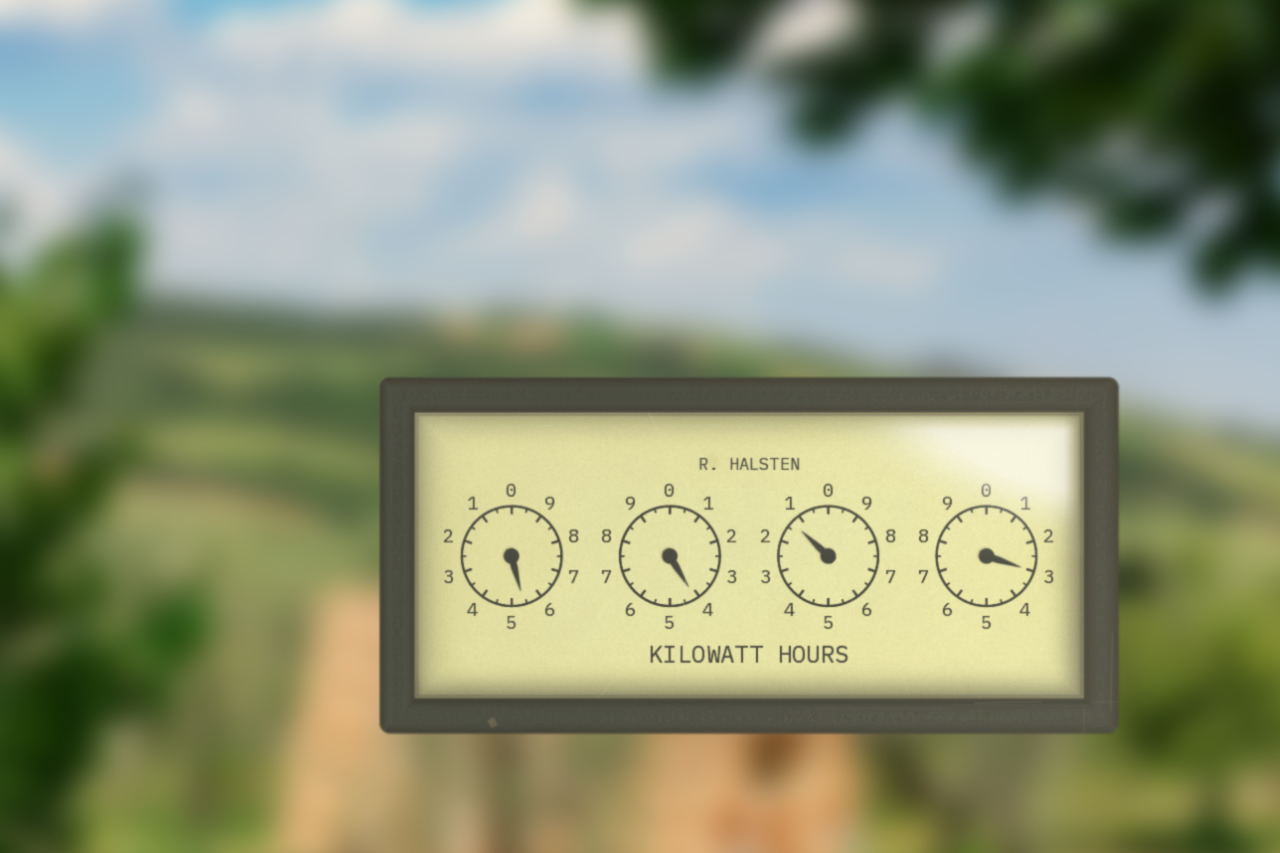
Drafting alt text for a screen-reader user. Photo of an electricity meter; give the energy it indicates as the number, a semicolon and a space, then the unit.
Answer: 5413; kWh
